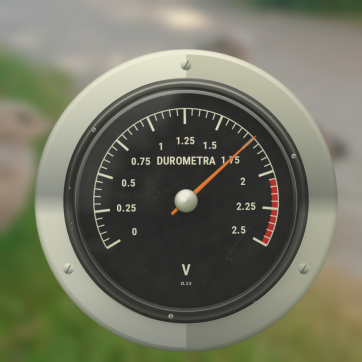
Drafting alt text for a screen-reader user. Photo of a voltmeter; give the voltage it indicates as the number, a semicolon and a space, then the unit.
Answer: 1.75; V
